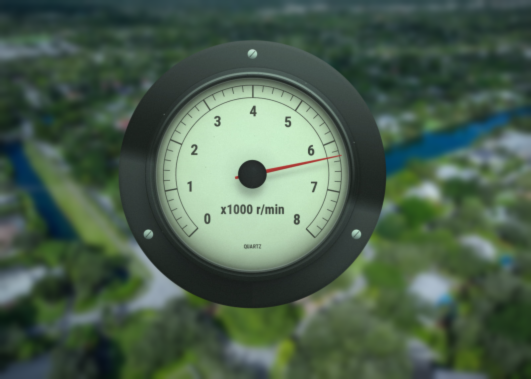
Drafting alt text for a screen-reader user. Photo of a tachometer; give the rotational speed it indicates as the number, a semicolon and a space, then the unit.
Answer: 6300; rpm
